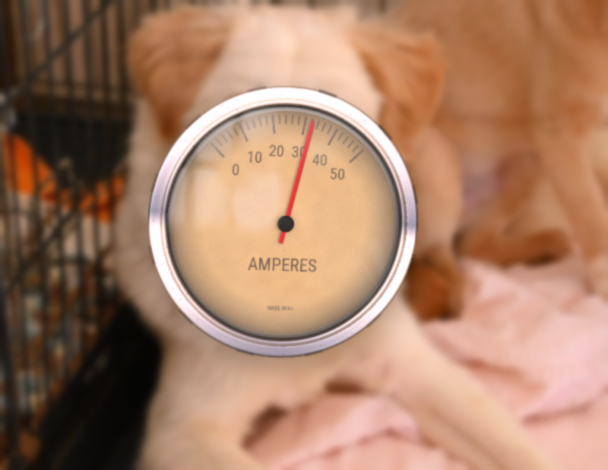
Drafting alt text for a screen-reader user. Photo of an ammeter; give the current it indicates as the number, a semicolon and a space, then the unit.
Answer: 32; A
